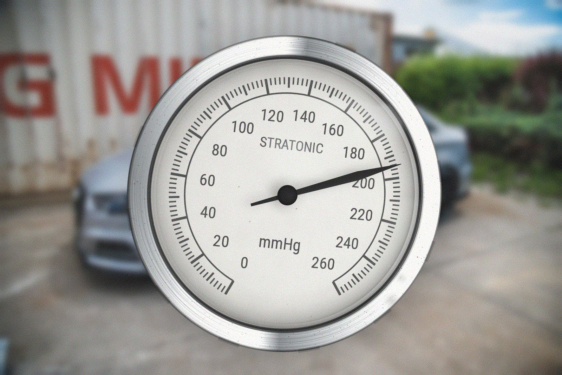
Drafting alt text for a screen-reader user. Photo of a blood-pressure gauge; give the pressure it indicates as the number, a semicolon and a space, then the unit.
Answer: 194; mmHg
